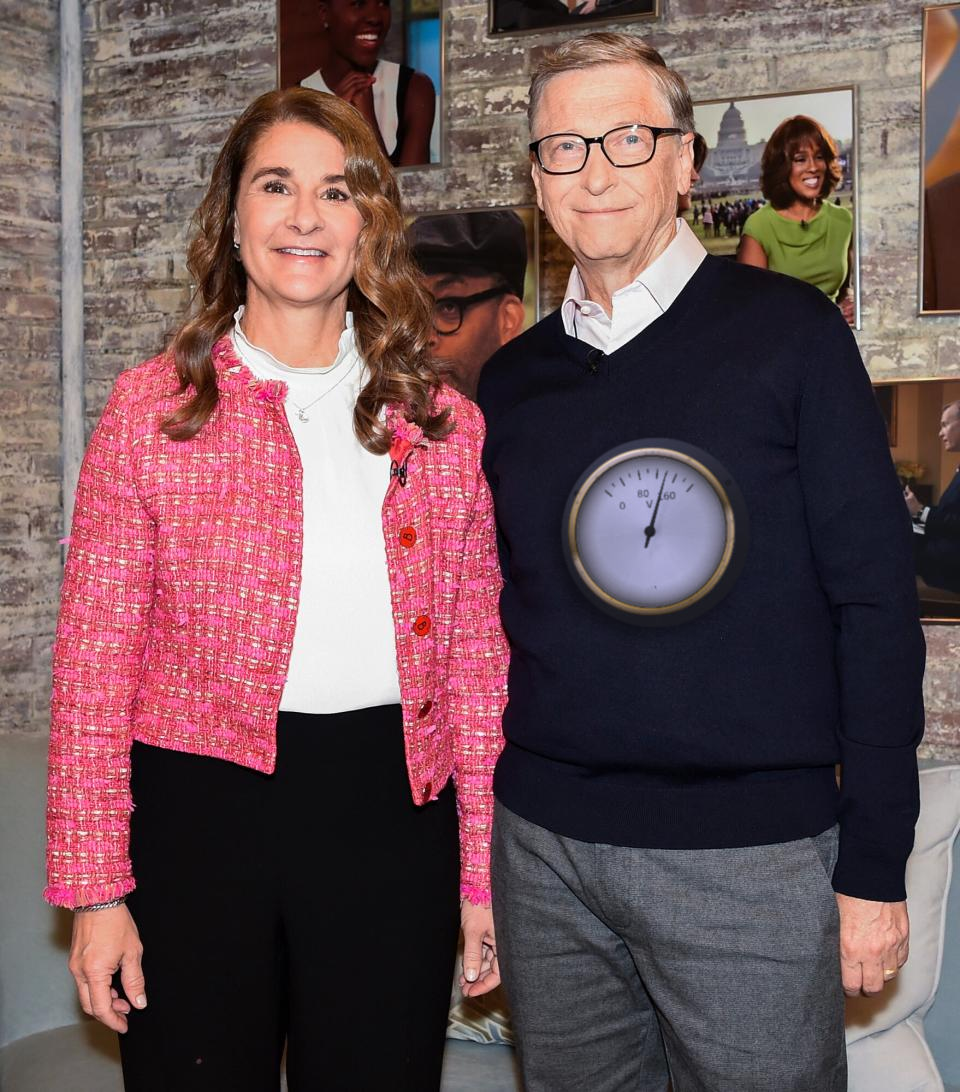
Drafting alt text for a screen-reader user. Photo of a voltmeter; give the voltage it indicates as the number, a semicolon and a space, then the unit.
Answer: 140; V
